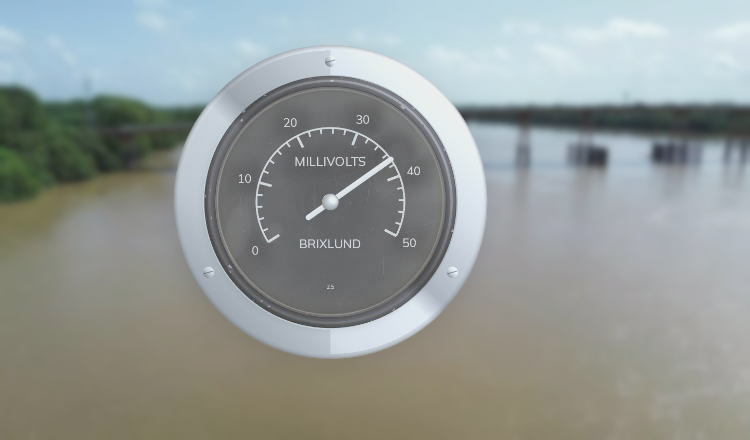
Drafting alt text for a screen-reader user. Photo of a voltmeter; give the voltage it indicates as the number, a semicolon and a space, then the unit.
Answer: 37; mV
